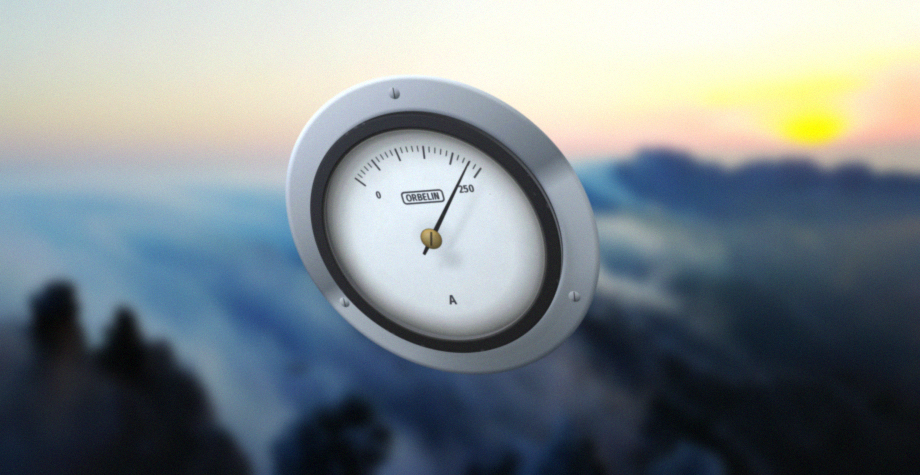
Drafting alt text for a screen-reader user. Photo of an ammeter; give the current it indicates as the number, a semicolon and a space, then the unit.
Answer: 230; A
